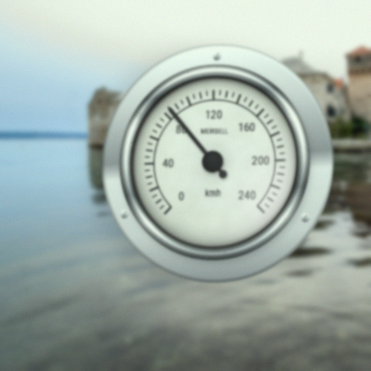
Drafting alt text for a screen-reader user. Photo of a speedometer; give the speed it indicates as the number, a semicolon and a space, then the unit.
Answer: 85; km/h
